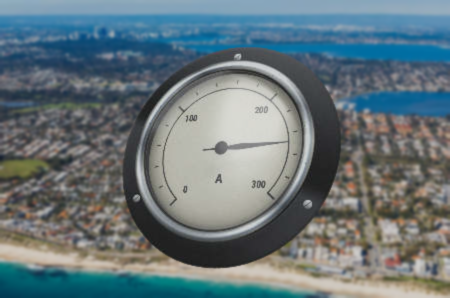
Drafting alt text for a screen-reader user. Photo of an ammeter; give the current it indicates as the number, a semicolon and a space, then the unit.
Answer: 250; A
